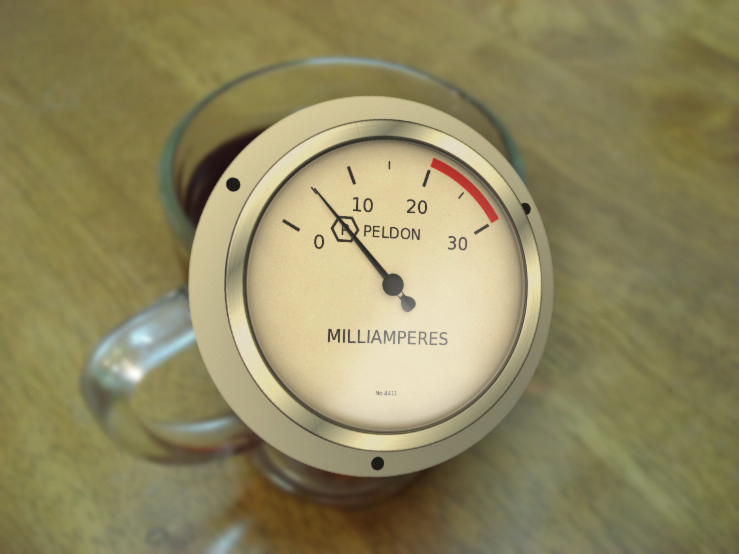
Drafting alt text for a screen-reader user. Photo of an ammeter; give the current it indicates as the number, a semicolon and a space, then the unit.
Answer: 5; mA
